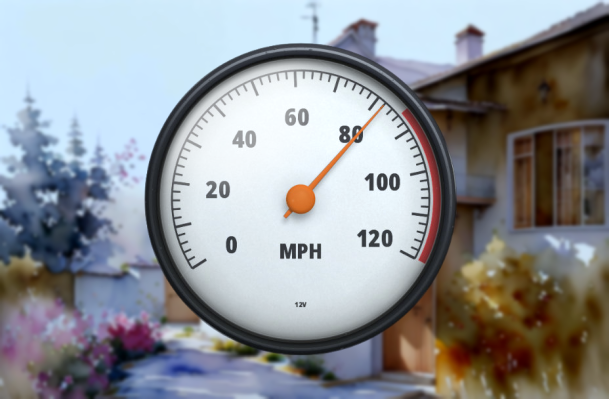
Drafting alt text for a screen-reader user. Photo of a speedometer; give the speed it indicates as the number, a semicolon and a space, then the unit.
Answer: 82; mph
